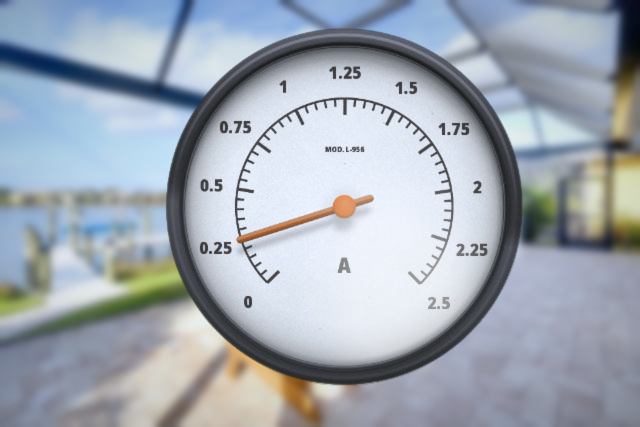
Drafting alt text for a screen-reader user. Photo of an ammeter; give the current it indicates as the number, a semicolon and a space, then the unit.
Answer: 0.25; A
